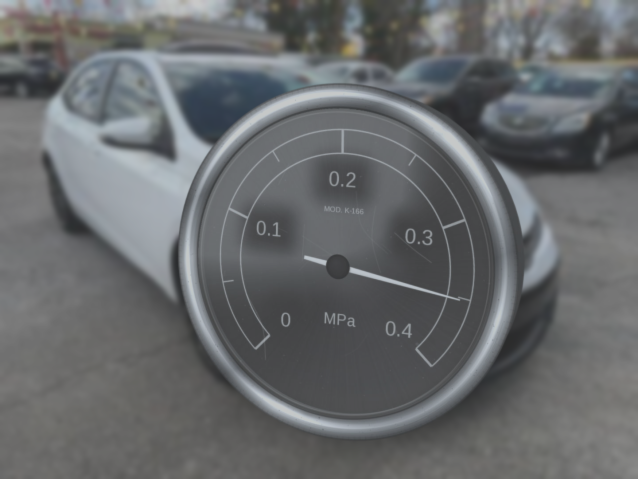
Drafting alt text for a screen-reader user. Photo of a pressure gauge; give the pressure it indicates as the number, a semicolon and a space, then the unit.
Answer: 0.35; MPa
